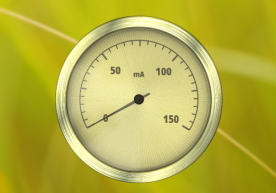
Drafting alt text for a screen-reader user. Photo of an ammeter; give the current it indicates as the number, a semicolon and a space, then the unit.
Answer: 0; mA
